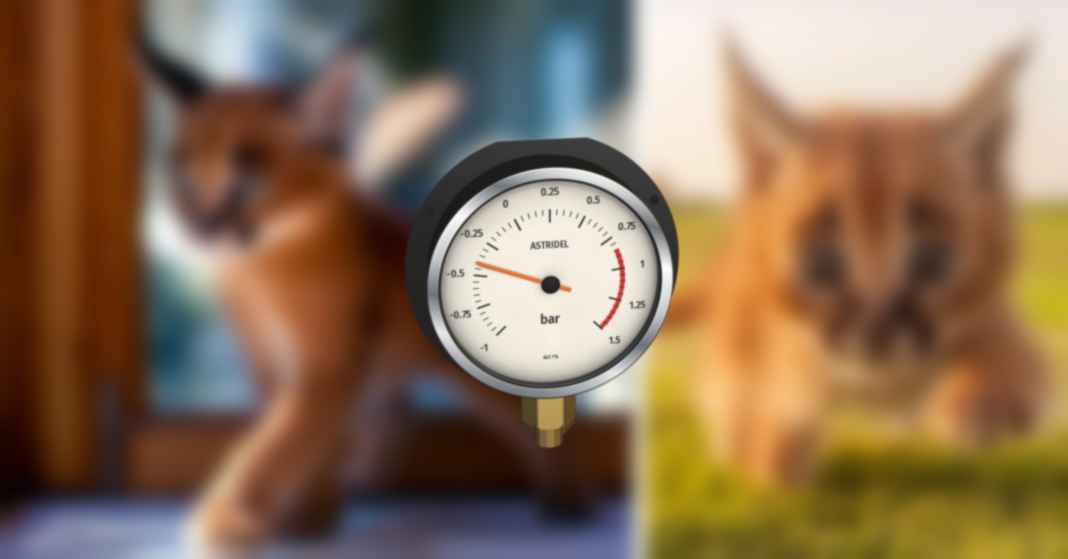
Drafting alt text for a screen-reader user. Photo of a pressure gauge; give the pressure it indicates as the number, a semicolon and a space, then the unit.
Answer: -0.4; bar
